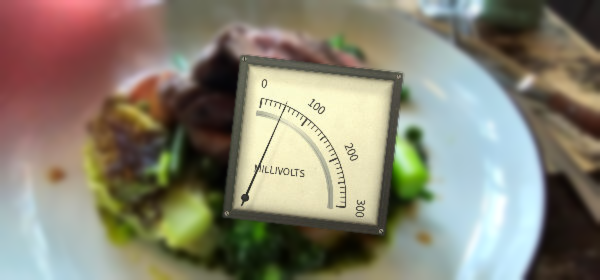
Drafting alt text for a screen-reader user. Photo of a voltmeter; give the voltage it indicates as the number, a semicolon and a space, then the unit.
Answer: 50; mV
